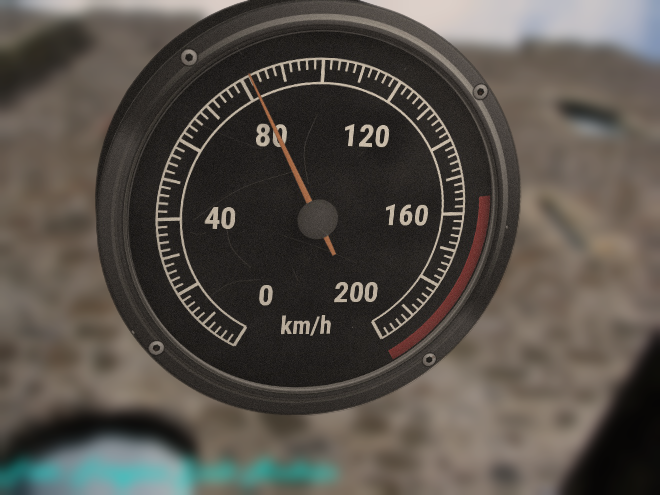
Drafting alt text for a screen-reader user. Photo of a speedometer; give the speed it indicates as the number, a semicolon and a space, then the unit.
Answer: 82; km/h
